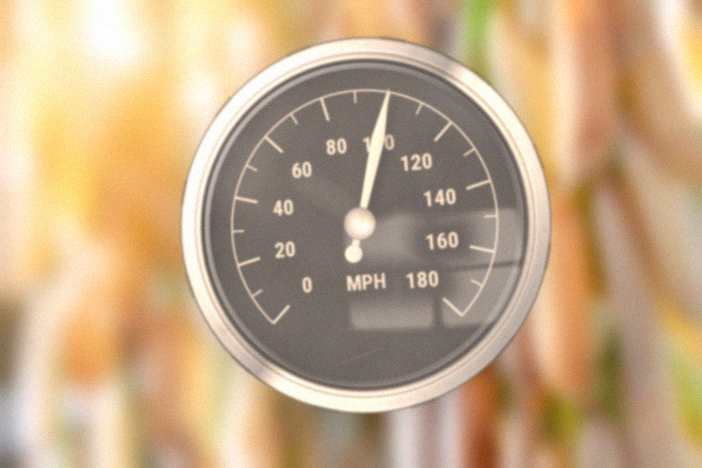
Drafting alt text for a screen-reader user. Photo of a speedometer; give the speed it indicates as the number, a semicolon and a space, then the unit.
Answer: 100; mph
